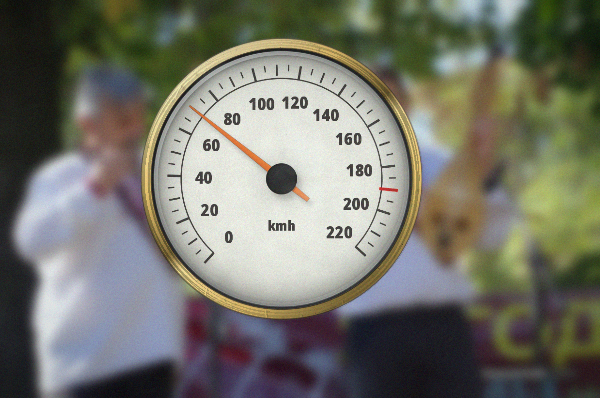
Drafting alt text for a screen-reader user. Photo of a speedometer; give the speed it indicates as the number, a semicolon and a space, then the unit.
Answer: 70; km/h
